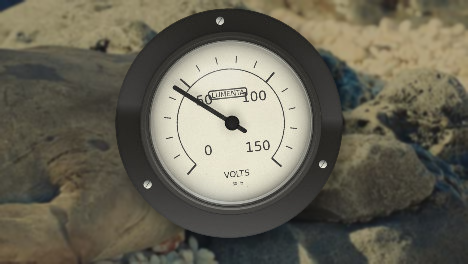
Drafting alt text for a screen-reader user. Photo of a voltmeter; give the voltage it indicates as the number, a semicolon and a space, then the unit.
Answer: 45; V
